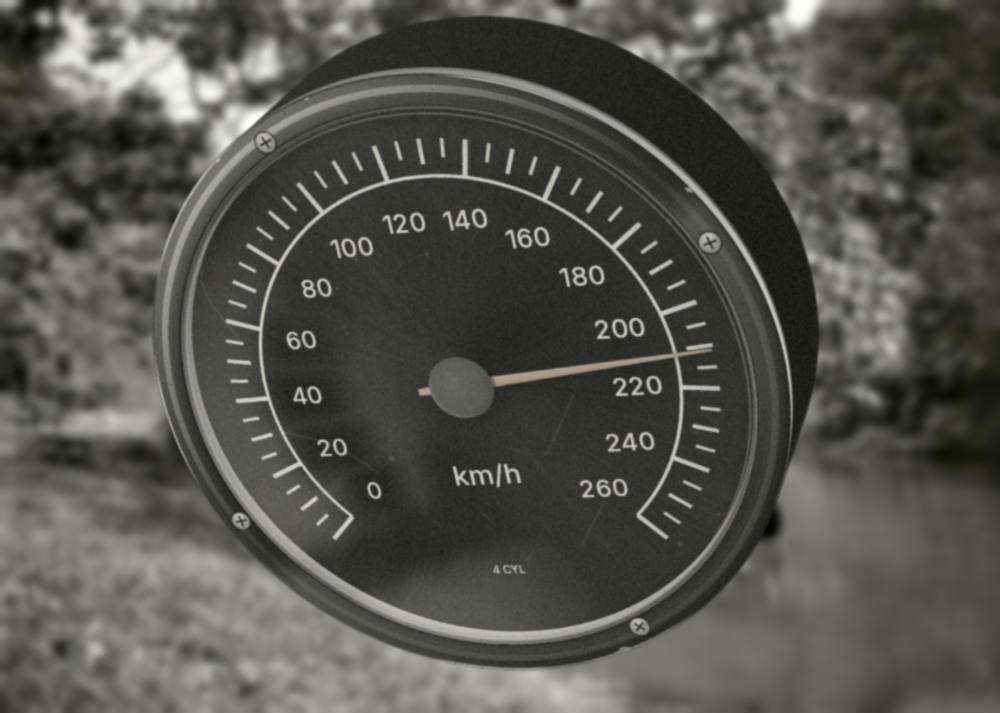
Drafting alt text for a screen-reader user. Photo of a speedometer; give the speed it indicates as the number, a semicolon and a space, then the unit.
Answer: 210; km/h
